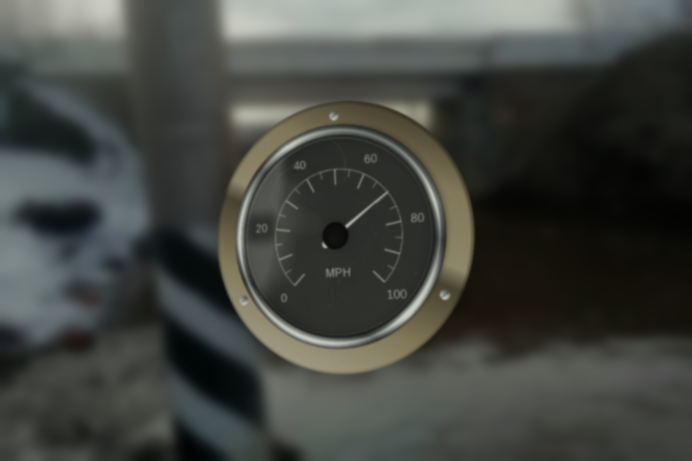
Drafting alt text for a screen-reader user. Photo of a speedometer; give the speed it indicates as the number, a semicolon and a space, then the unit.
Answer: 70; mph
